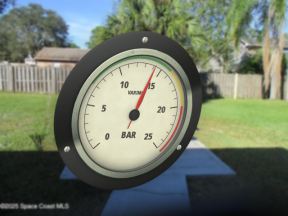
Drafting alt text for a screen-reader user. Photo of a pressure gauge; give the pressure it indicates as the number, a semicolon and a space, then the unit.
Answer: 14; bar
